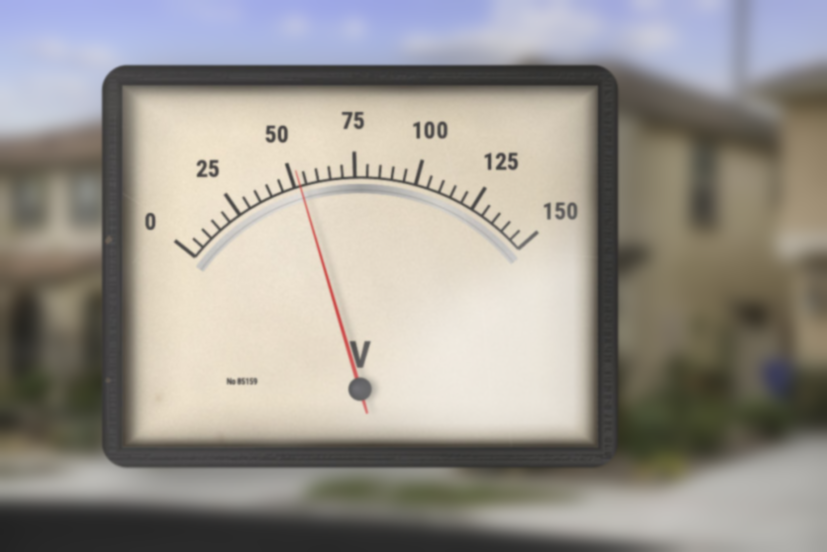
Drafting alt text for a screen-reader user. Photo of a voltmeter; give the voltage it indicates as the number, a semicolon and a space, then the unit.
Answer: 52.5; V
